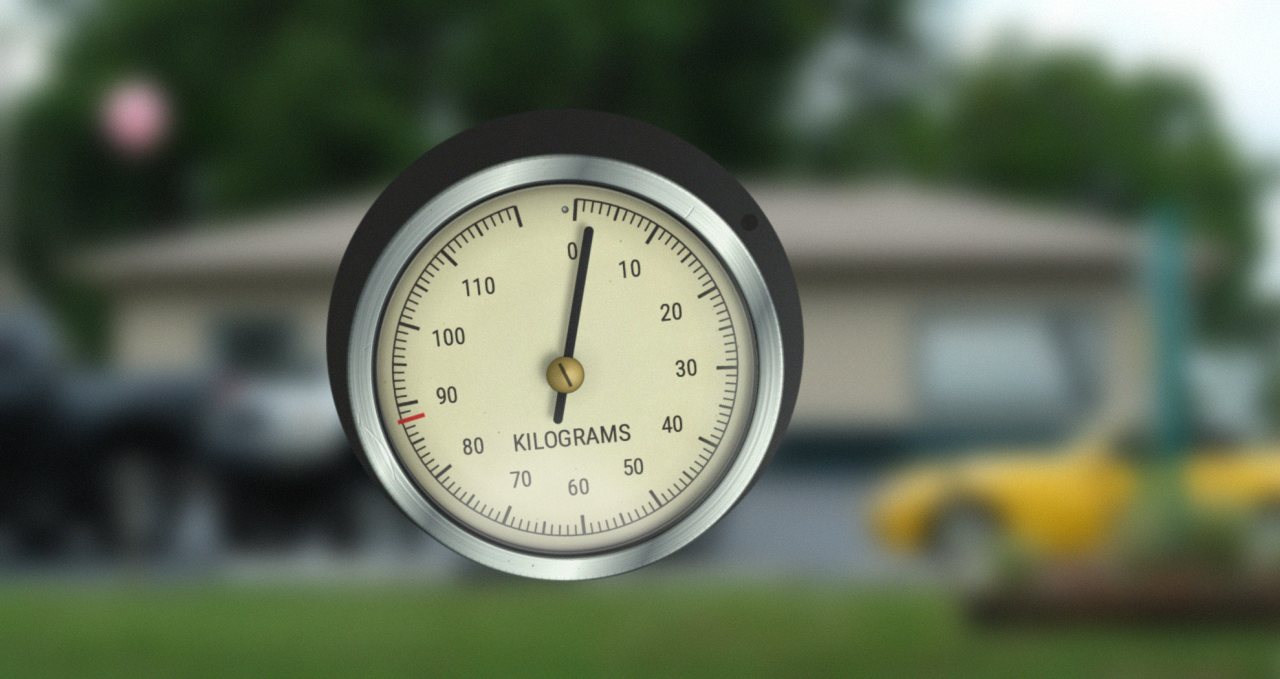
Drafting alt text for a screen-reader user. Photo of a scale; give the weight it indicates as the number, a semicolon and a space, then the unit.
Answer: 2; kg
